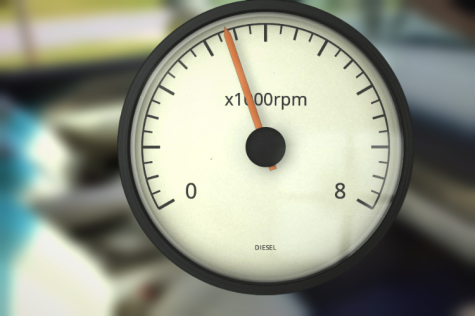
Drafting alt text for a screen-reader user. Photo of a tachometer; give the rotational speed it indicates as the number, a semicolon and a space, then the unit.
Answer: 3375; rpm
